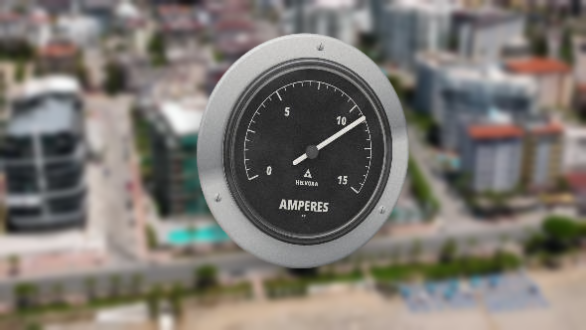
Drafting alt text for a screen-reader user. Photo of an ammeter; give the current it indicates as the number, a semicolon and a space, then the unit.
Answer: 10.75; A
